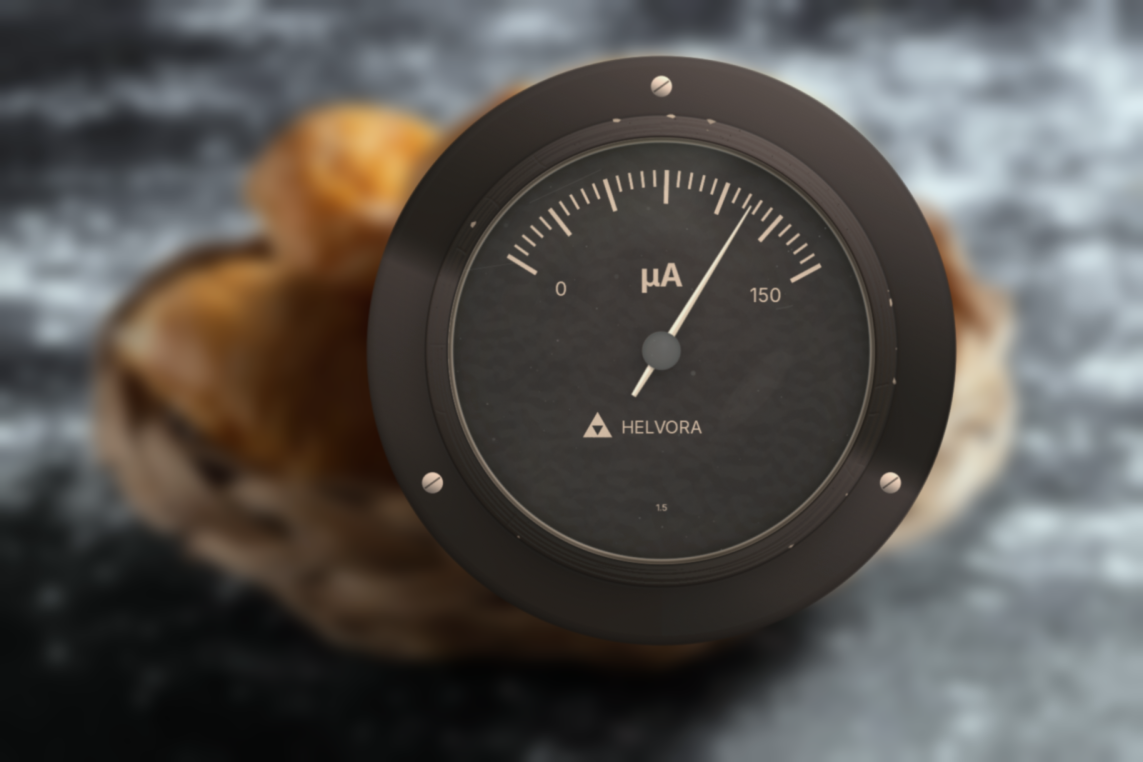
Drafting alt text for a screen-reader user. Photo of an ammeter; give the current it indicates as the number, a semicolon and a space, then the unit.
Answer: 112.5; µA
